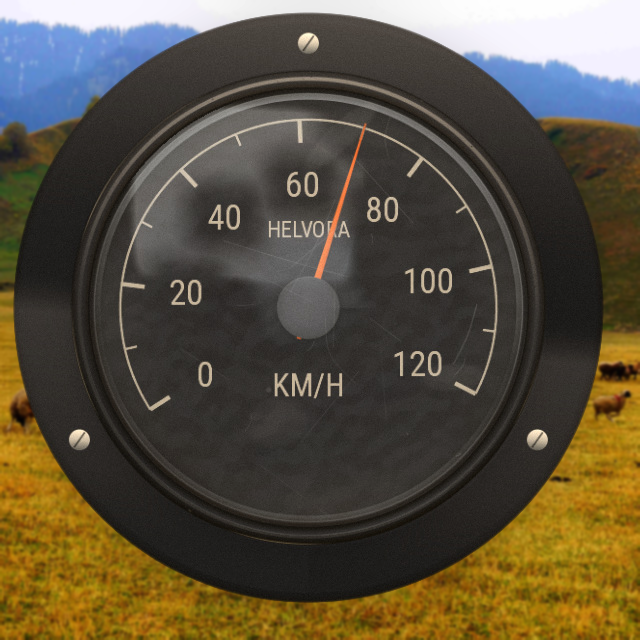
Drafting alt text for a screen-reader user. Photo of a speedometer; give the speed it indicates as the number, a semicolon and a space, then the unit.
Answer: 70; km/h
